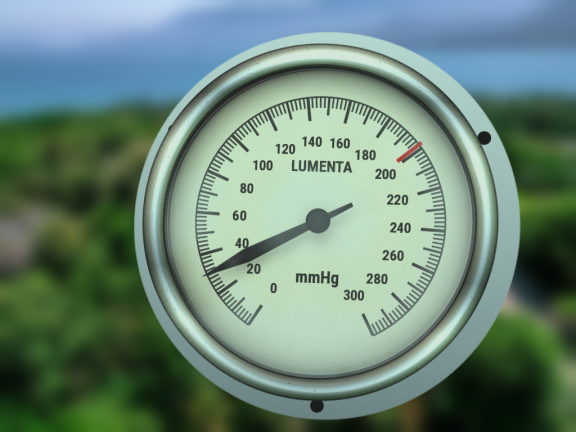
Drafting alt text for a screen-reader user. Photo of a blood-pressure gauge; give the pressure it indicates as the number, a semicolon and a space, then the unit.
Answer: 30; mmHg
